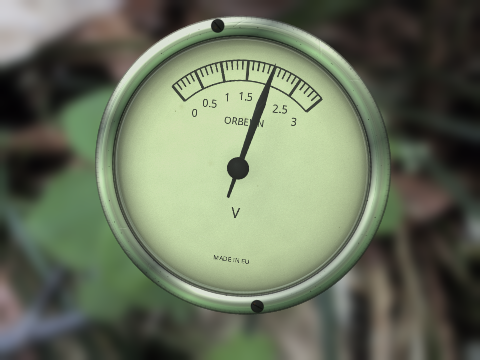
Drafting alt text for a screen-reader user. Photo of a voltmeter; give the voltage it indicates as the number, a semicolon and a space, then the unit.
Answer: 2; V
